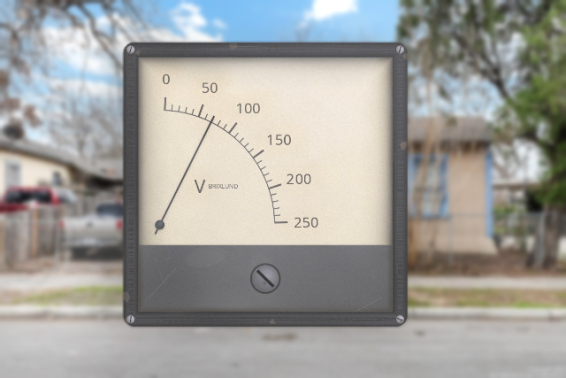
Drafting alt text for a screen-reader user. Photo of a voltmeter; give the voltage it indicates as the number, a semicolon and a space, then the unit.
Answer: 70; V
